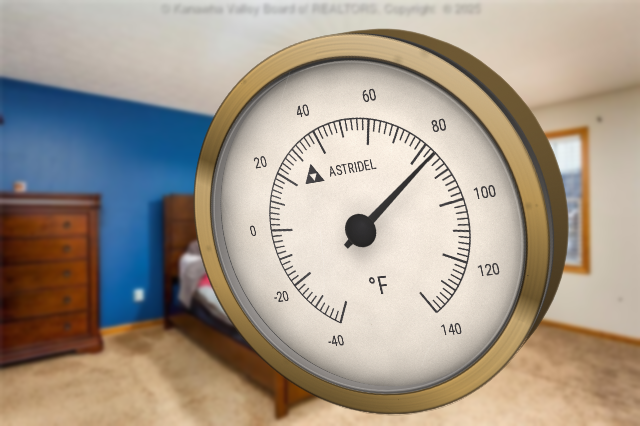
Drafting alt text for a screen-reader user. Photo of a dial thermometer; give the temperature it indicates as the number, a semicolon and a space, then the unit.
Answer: 84; °F
